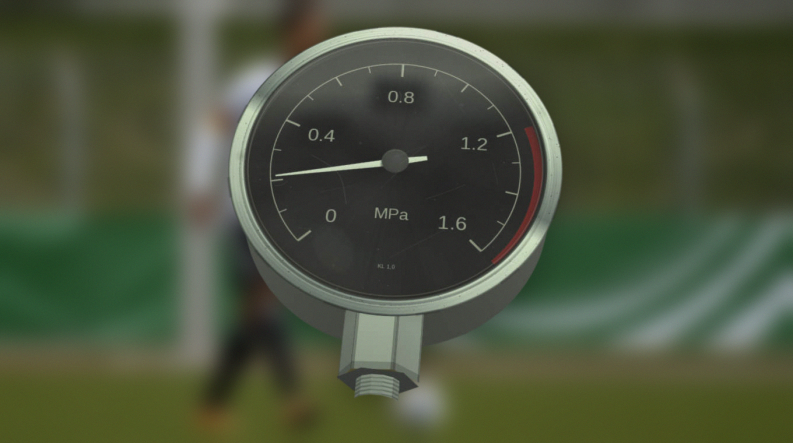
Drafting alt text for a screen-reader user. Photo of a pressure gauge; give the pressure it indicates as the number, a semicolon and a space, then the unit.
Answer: 0.2; MPa
